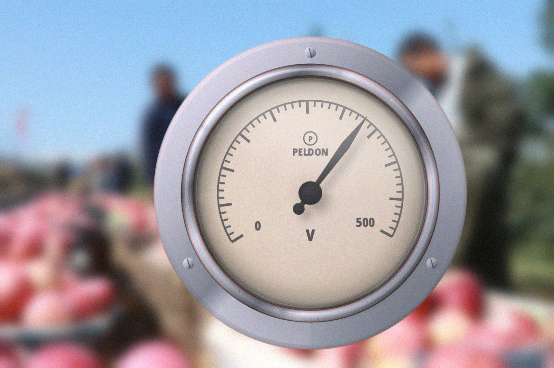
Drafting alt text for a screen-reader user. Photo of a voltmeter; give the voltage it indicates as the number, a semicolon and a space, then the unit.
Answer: 330; V
